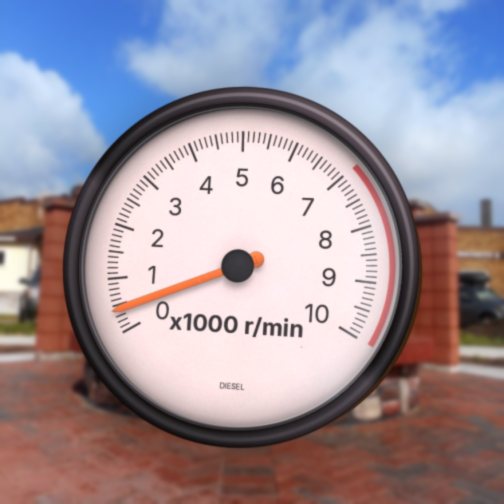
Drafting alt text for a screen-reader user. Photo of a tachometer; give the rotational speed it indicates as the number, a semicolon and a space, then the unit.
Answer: 400; rpm
